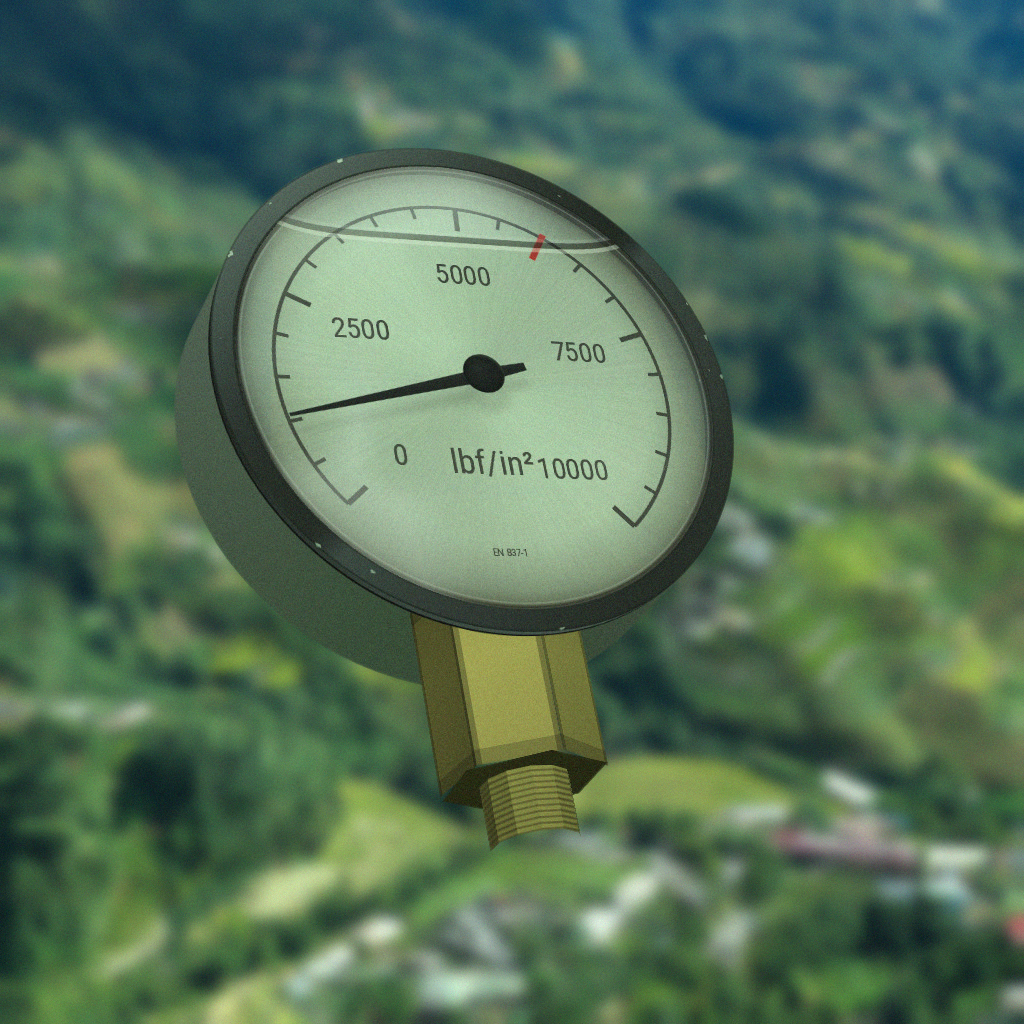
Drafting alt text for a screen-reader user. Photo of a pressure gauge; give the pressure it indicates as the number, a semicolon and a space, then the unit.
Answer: 1000; psi
